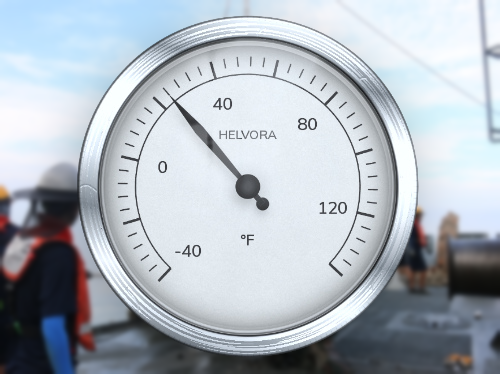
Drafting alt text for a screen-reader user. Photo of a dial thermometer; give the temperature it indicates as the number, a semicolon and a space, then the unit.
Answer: 24; °F
